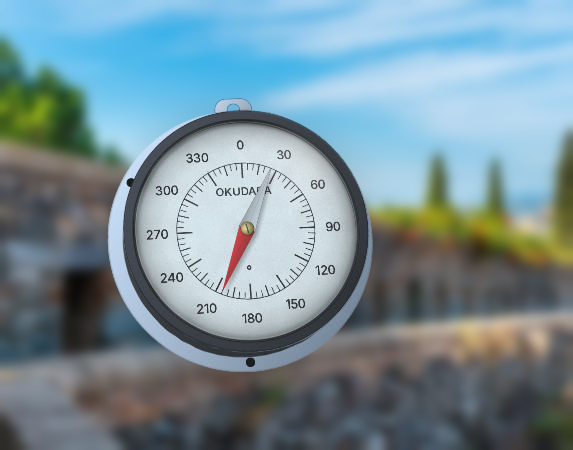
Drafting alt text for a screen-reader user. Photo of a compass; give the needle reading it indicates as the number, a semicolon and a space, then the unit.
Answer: 205; °
